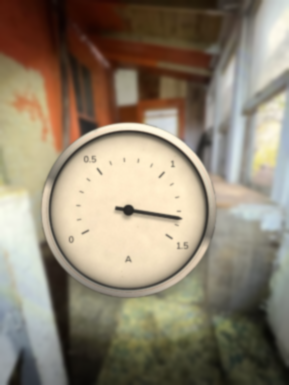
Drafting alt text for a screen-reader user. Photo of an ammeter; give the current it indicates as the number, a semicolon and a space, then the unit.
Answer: 1.35; A
